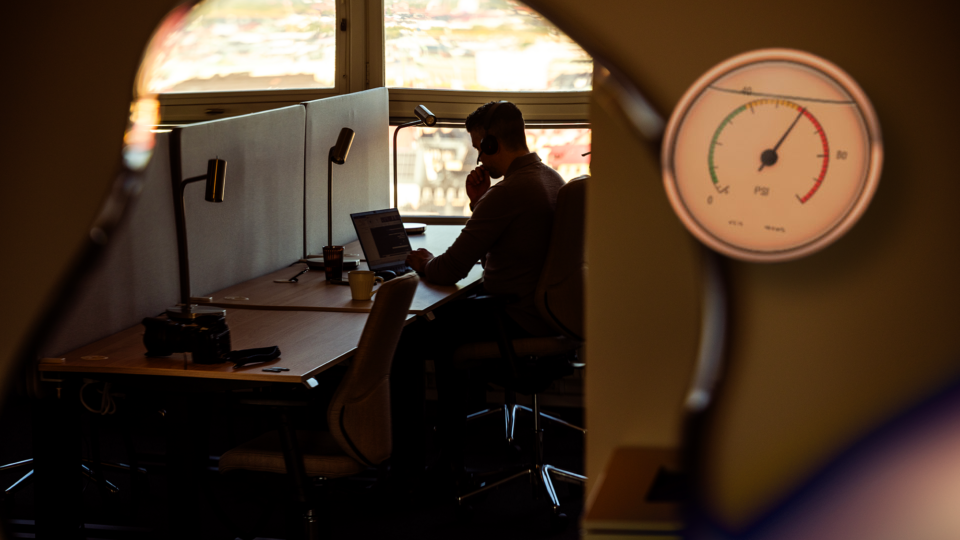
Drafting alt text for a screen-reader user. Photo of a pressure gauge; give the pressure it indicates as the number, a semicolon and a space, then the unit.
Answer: 60; psi
